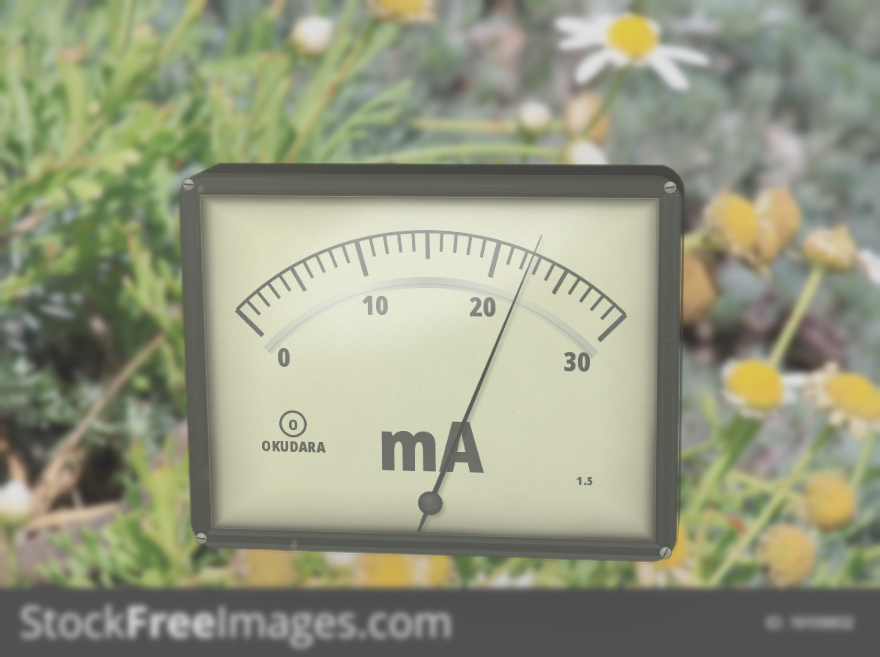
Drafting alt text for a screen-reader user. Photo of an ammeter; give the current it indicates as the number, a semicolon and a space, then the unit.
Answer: 22.5; mA
